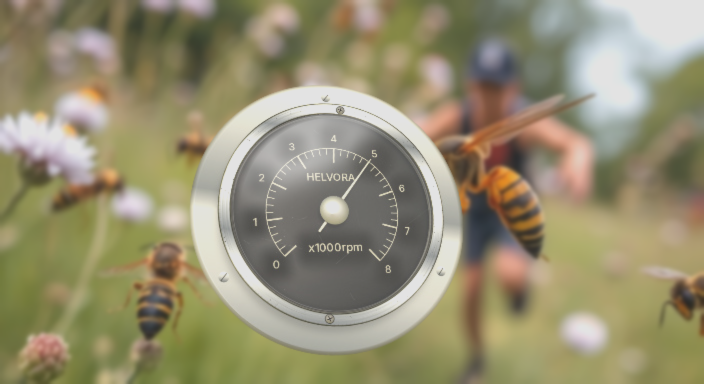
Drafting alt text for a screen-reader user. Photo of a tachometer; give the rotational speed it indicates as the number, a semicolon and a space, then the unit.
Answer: 5000; rpm
